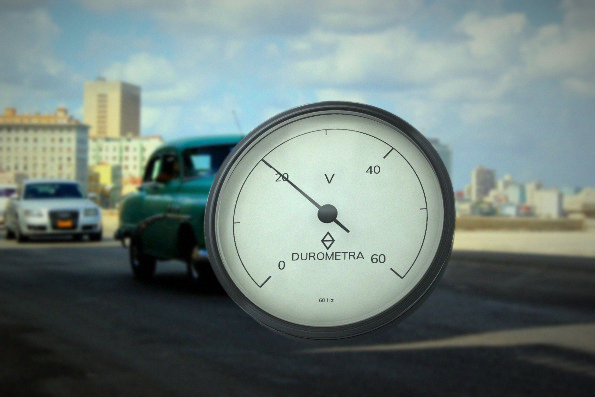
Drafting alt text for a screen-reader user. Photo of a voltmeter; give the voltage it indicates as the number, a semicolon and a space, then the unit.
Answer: 20; V
